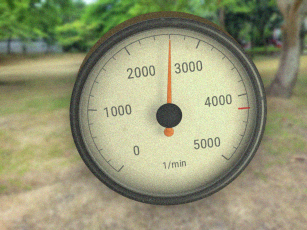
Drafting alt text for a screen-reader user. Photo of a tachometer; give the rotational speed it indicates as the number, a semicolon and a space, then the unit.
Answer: 2600; rpm
